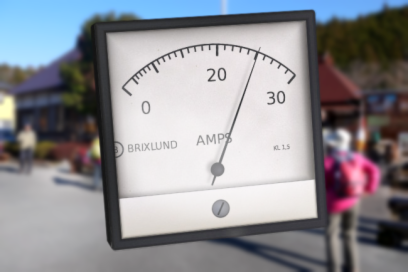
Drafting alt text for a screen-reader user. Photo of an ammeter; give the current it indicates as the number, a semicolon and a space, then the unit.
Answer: 25; A
